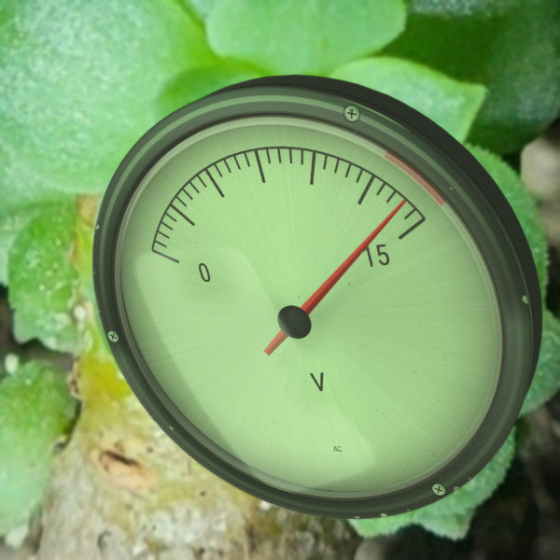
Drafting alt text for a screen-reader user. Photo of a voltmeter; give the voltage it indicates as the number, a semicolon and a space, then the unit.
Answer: 14; V
